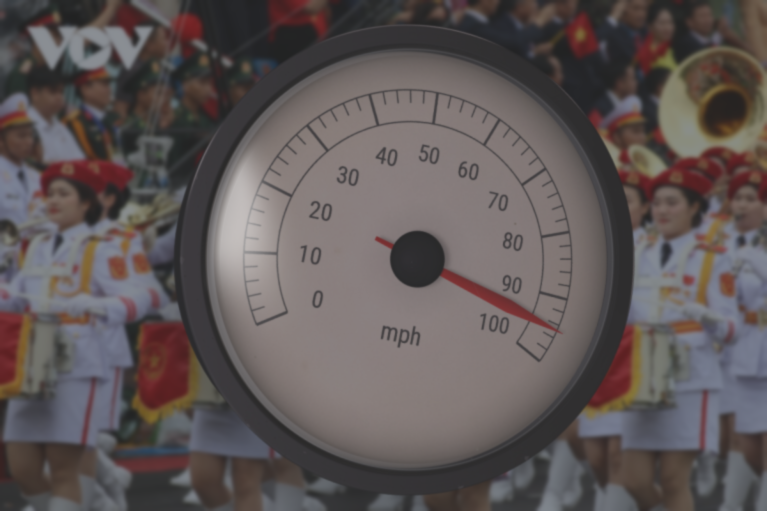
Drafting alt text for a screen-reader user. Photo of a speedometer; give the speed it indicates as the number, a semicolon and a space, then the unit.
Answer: 95; mph
